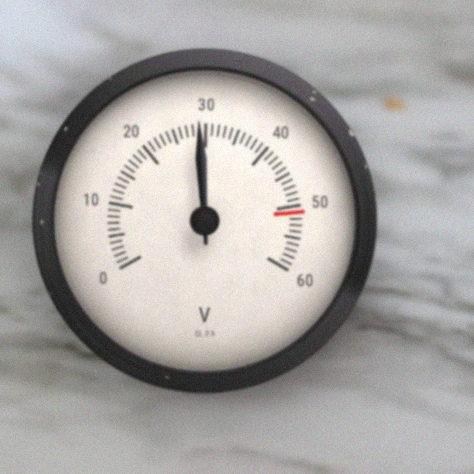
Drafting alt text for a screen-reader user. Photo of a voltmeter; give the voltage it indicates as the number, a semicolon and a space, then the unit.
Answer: 29; V
